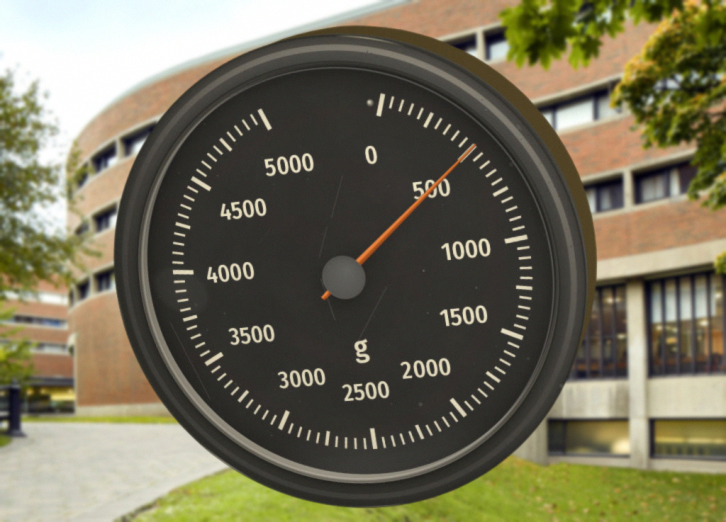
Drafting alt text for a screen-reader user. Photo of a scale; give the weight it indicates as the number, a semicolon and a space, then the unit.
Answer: 500; g
